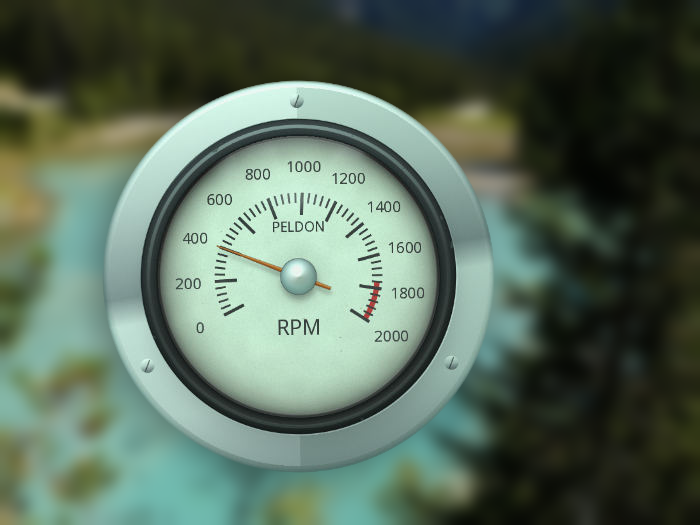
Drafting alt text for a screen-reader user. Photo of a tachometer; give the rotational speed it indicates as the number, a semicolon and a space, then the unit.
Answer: 400; rpm
